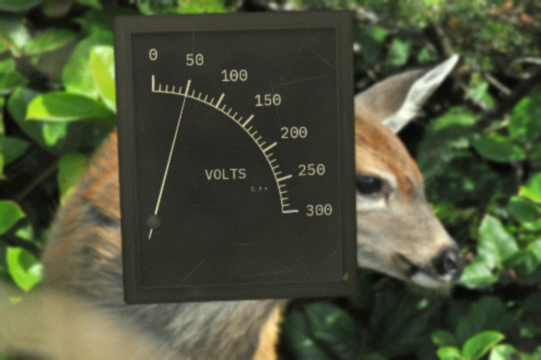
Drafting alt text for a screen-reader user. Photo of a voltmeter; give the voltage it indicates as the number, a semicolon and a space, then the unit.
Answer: 50; V
